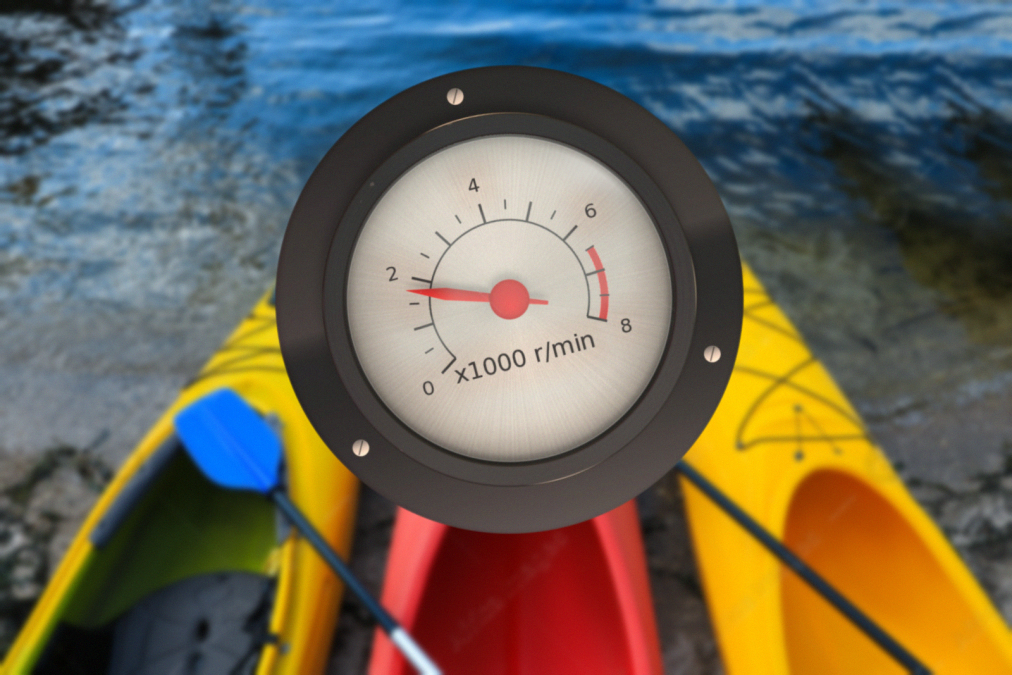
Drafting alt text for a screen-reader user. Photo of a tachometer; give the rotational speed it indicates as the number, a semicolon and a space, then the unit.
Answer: 1750; rpm
